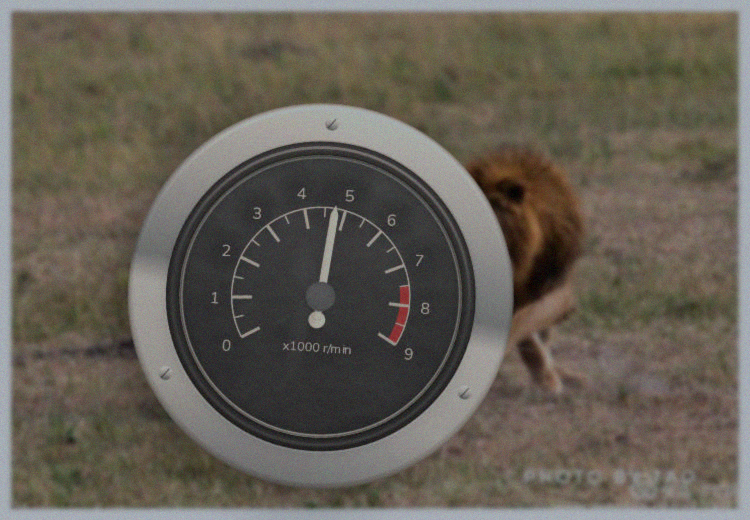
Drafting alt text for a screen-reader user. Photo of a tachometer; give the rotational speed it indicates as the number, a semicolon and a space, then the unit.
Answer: 4750; rpm
